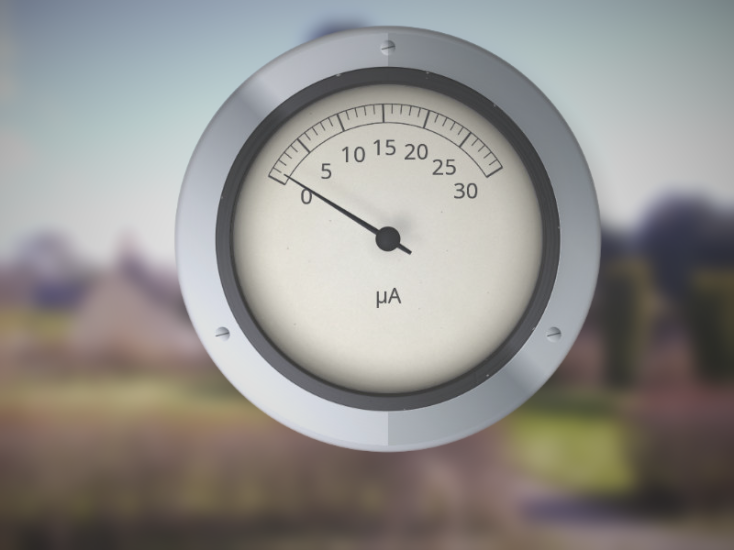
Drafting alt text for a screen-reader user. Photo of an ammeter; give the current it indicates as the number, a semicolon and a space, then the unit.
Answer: 1; µA
